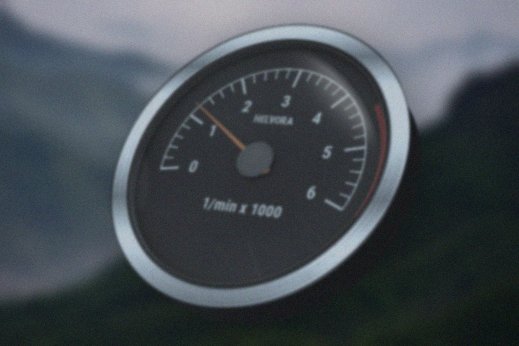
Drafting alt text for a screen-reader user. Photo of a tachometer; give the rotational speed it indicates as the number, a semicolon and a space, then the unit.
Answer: 1200; rpm
